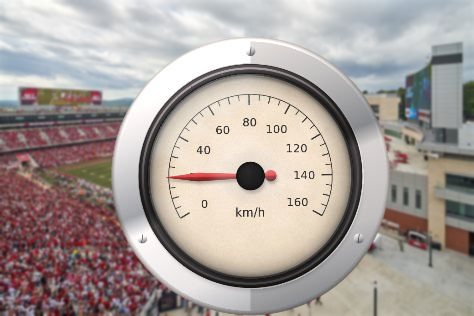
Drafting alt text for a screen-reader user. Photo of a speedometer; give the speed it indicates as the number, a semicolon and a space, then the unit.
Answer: 20; km/h
